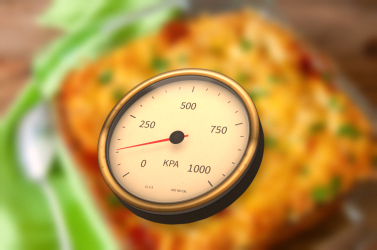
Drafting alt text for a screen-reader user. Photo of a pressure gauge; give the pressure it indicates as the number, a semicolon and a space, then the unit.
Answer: 100; kPa
